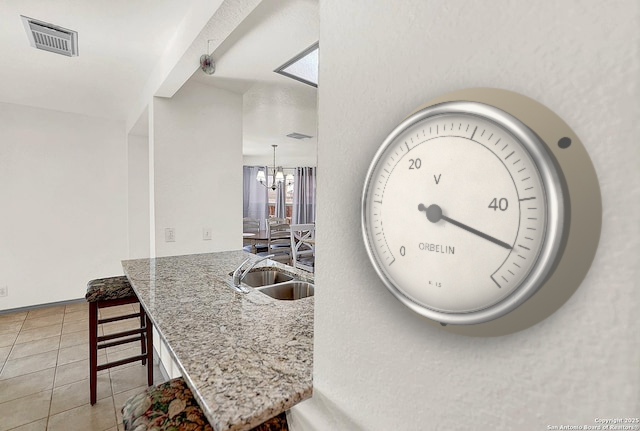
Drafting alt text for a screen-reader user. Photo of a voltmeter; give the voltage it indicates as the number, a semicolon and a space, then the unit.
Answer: 45.5; V
